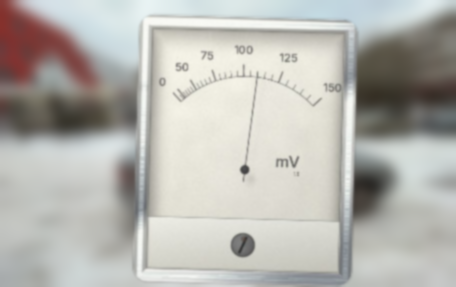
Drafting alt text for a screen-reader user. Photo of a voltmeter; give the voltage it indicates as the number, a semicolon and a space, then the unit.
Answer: 110; mV
